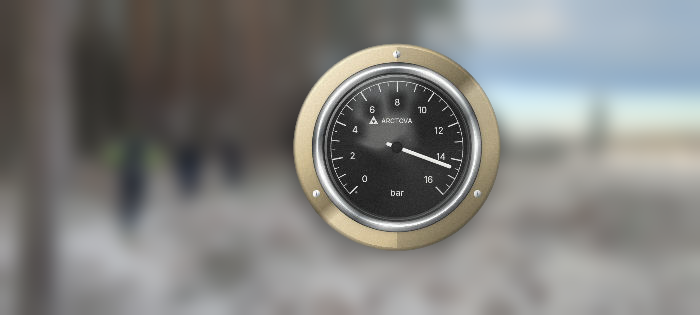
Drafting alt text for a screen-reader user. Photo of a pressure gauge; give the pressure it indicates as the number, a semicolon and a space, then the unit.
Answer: 14.5; bar
